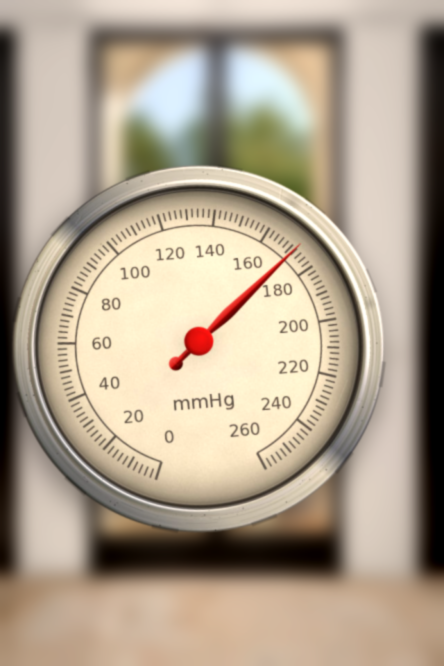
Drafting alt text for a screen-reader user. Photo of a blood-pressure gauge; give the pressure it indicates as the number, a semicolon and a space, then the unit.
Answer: 172; mmHg
